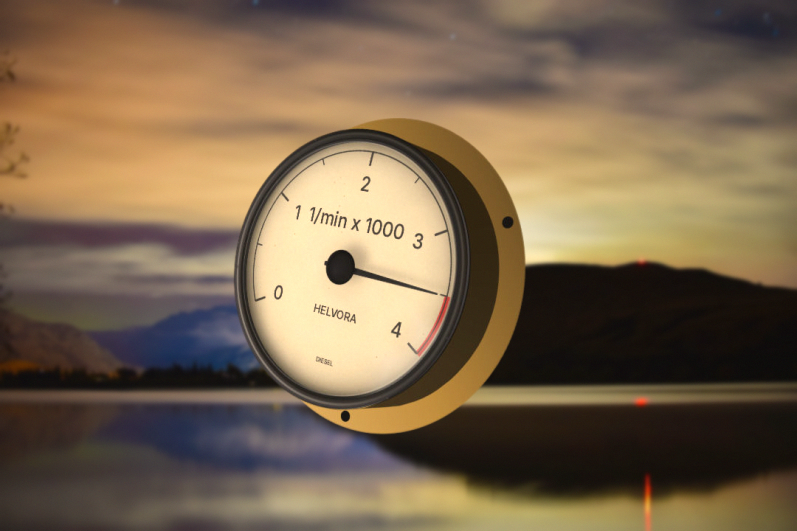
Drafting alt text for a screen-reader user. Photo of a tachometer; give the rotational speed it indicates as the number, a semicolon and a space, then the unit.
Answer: 3500; rpm
